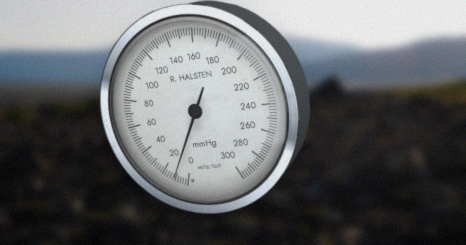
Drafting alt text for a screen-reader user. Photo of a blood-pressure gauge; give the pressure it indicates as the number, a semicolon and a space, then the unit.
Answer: 10; mmHg
